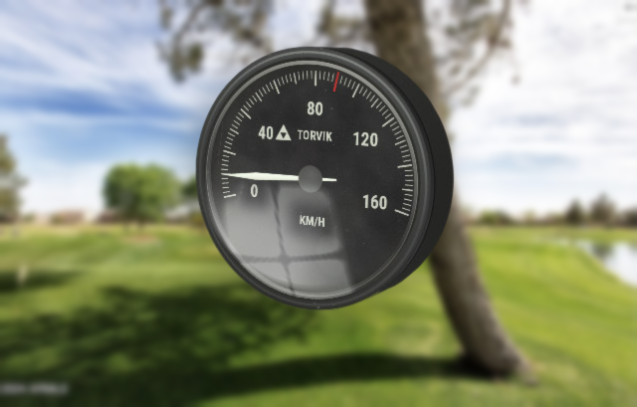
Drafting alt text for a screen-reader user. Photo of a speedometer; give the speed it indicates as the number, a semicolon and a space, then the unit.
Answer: 10; km/h
